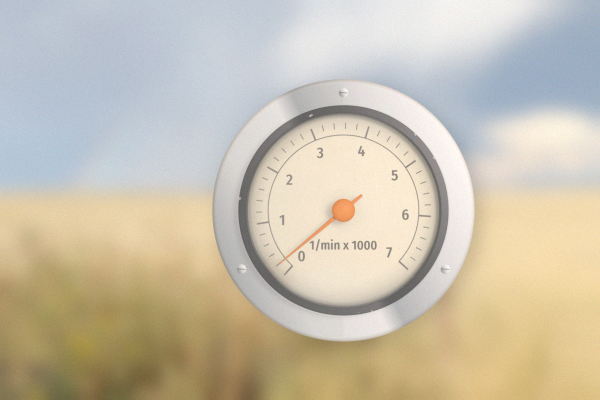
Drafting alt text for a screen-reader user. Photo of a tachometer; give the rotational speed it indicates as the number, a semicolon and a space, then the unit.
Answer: 200; rpm
